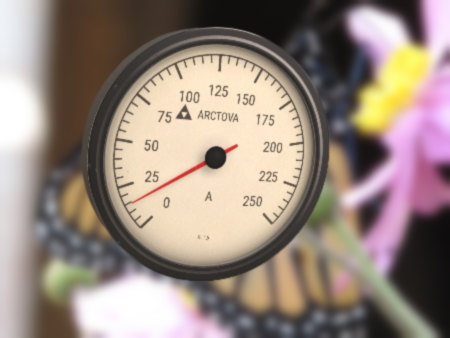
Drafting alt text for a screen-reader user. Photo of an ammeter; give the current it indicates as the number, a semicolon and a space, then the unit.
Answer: 15; A
